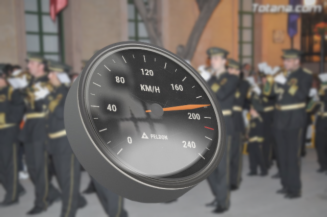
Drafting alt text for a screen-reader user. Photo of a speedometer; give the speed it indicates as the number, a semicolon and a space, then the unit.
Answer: 190; km/h
